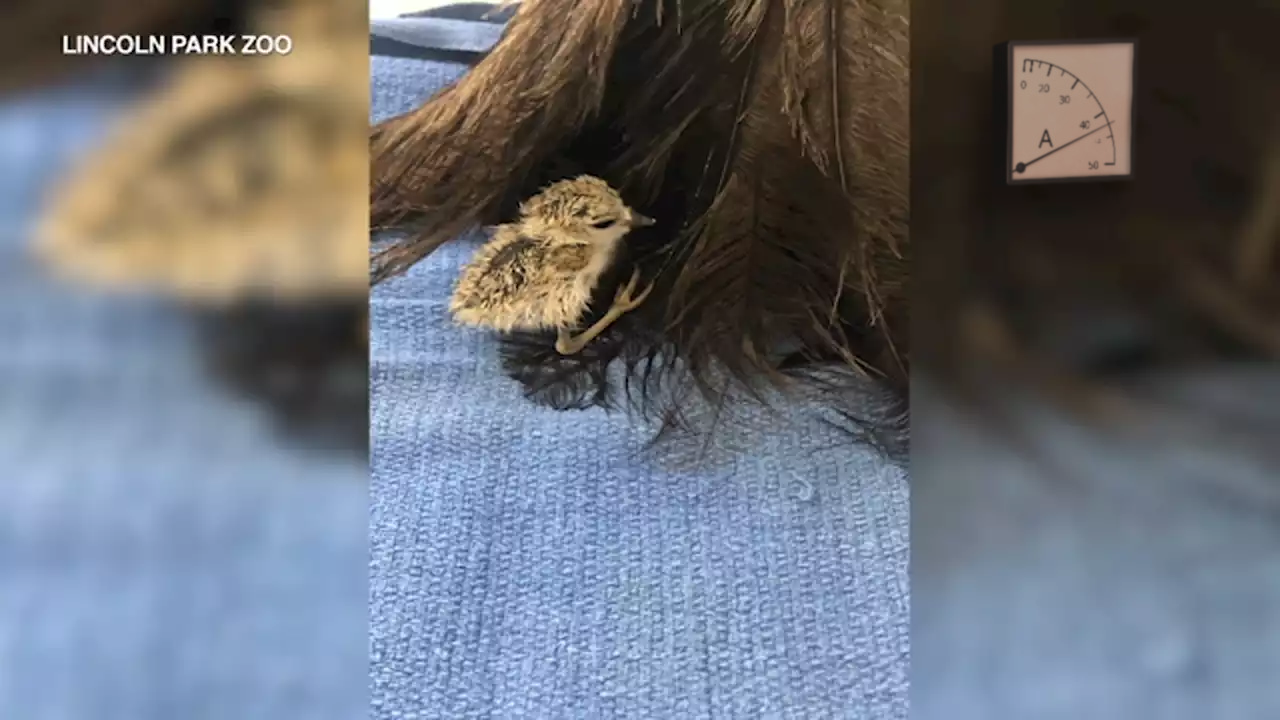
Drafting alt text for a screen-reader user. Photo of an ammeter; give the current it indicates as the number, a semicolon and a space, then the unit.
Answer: 42.5; A
